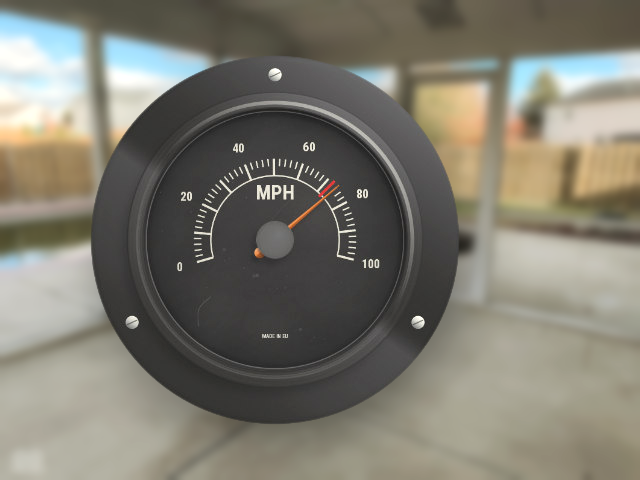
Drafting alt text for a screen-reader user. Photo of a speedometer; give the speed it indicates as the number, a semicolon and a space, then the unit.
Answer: 74; mph
